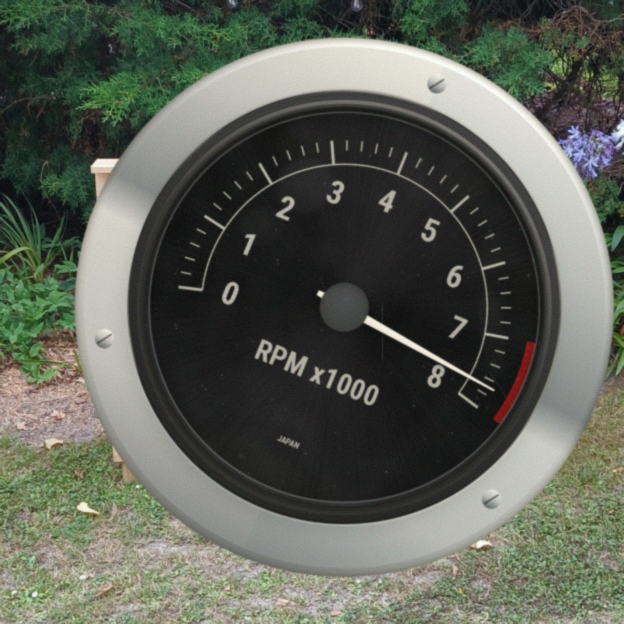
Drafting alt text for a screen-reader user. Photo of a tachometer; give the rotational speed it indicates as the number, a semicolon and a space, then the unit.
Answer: 7700; rpm
